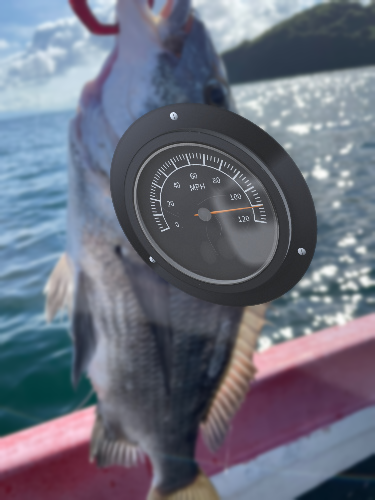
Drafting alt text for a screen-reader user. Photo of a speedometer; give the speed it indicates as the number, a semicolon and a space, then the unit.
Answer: 110; mph
